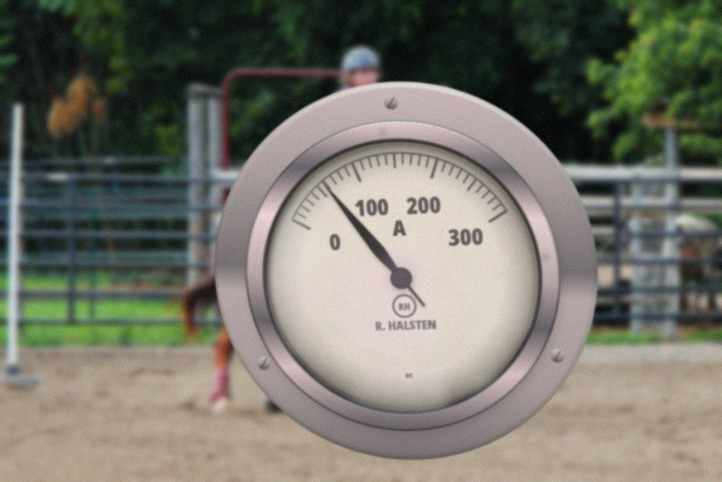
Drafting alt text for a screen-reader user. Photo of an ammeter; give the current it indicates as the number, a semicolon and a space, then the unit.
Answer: 60; A
